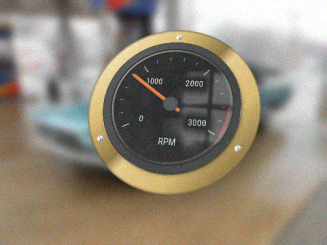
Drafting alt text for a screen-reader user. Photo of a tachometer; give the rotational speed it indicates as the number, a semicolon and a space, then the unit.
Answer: 800; rpm
